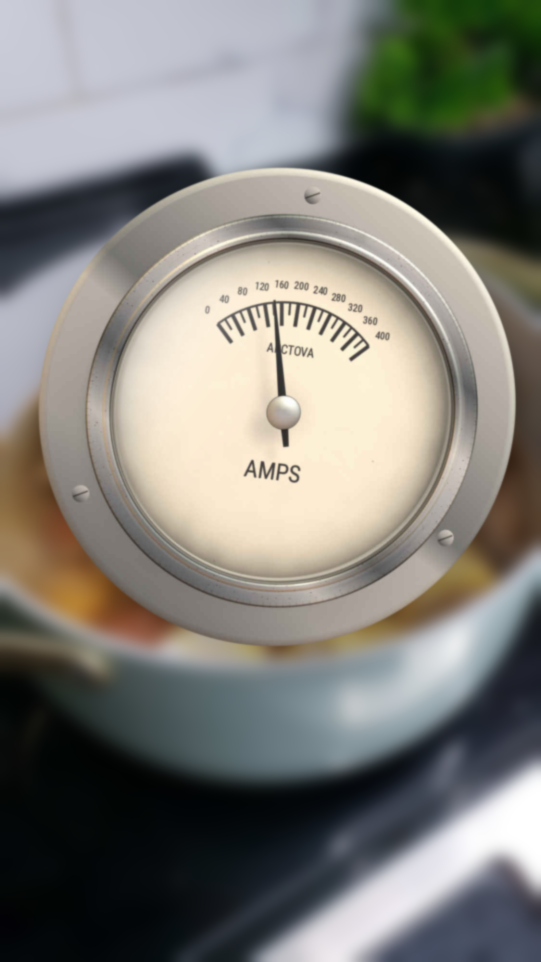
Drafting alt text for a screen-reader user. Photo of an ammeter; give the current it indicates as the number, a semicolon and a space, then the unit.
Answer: 140; A
